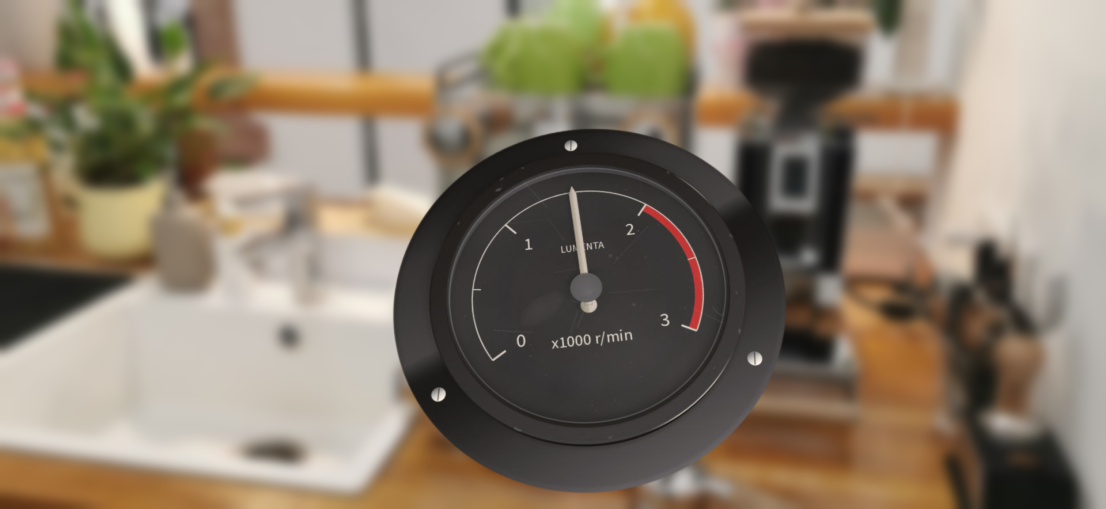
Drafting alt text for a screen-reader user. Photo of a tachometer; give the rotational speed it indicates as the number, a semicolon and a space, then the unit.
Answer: 1500; rpm
